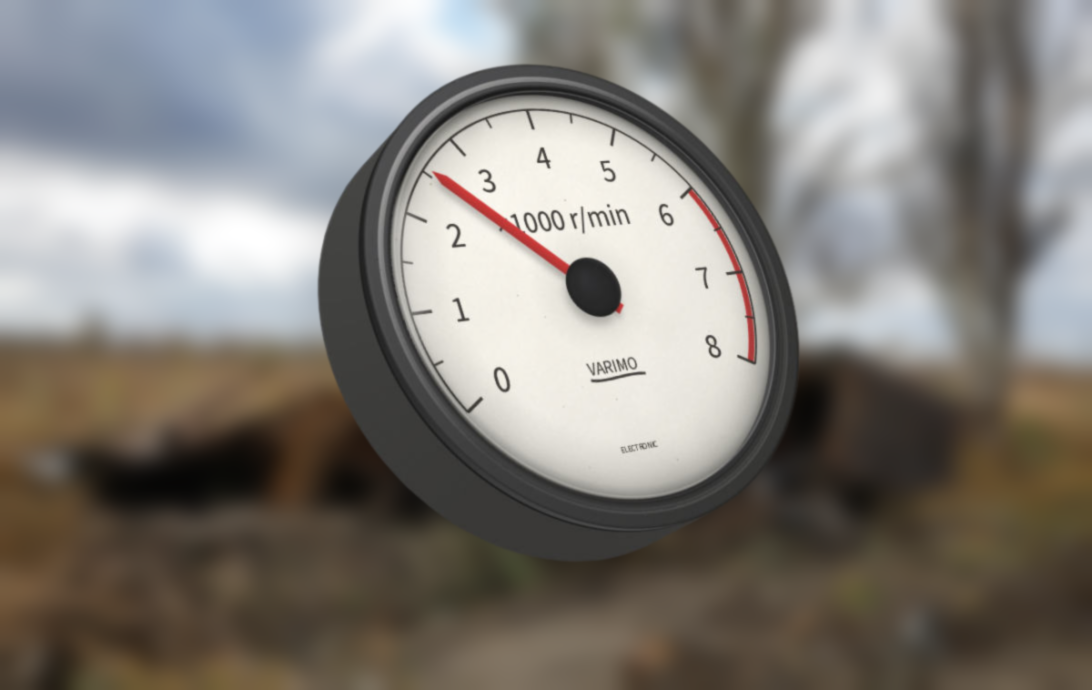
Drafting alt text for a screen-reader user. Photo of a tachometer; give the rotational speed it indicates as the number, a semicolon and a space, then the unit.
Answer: 2500; rpm
